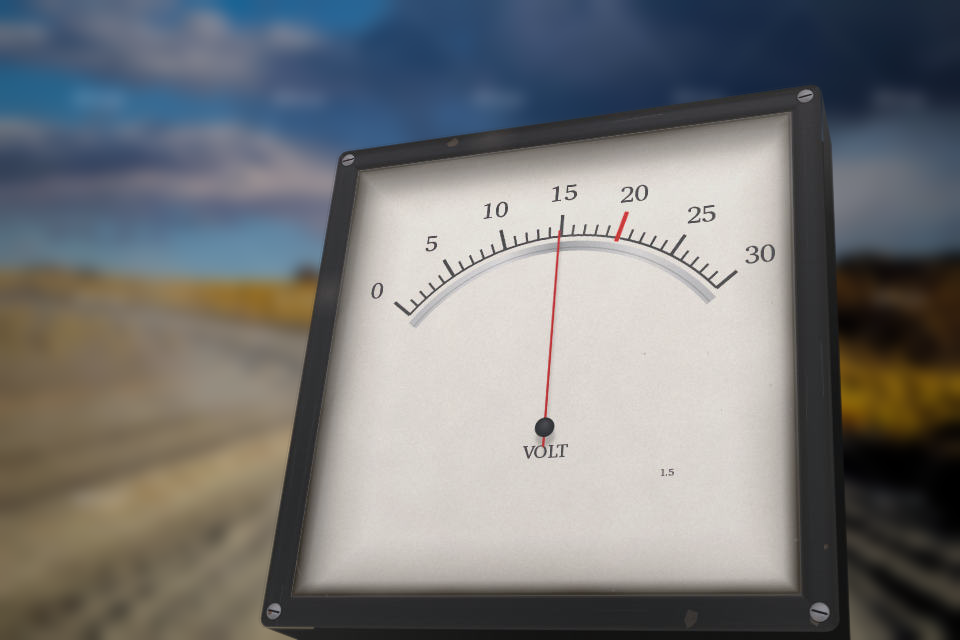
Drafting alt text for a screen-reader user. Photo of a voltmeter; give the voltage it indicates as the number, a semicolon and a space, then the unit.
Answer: 15; V
